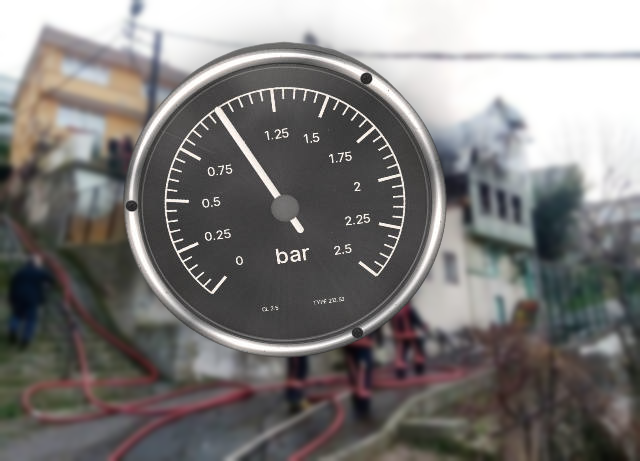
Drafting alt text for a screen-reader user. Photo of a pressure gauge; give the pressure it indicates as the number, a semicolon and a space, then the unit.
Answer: 1; bar
